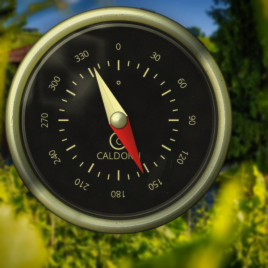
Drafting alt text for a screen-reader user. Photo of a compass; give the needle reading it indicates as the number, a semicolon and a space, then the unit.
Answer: 155; °
